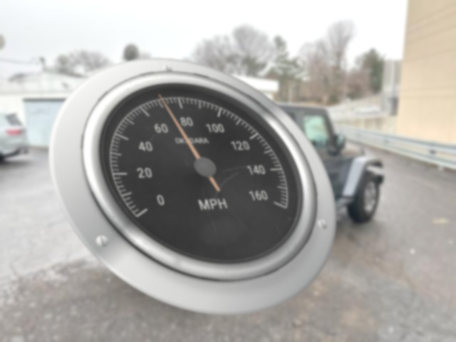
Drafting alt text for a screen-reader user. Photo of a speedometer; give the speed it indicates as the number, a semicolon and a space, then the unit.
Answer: 70; mph
